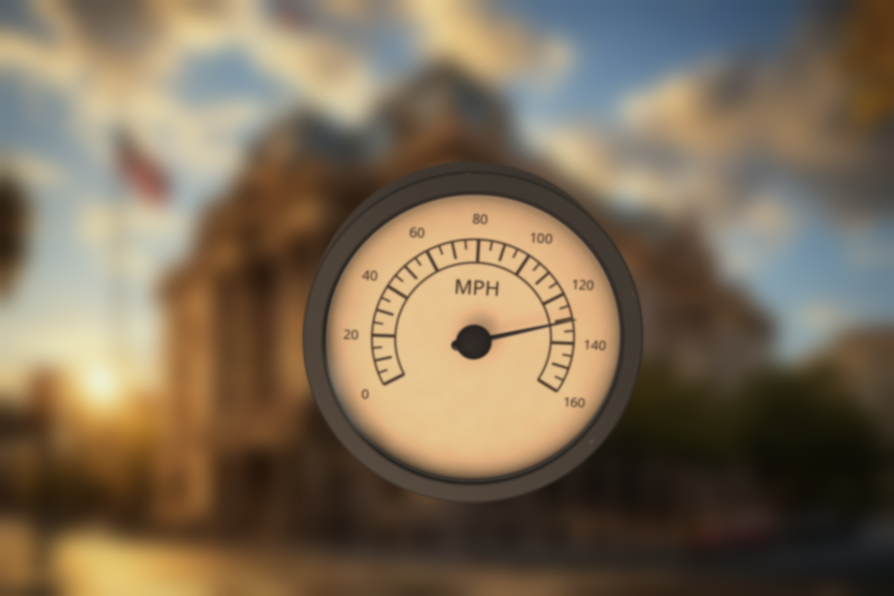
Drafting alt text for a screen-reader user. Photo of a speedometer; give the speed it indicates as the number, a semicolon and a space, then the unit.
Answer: 130; mph
